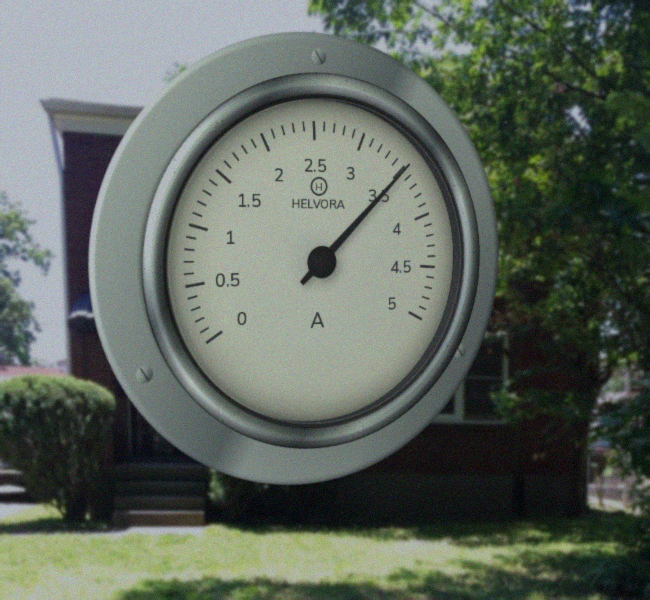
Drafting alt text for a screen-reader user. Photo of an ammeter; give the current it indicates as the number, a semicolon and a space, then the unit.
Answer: 3.5; A
